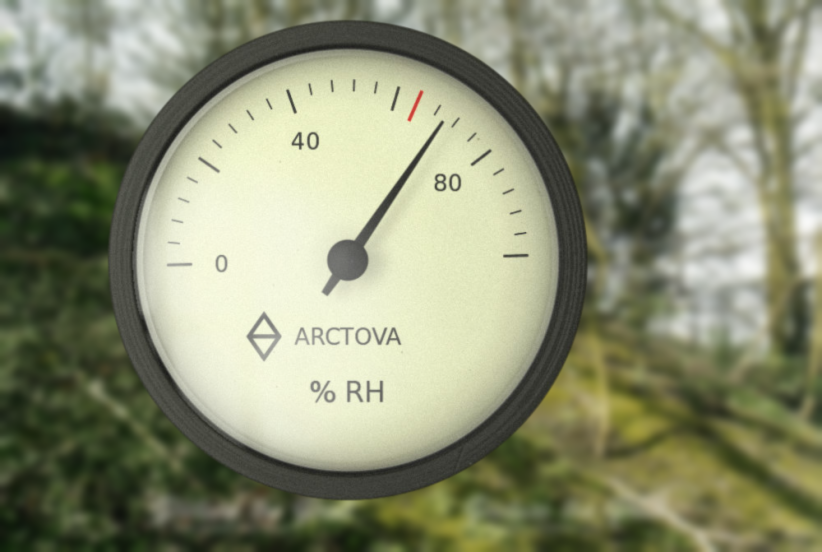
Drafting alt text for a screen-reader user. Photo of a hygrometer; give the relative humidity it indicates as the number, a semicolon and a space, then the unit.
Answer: 70; %
